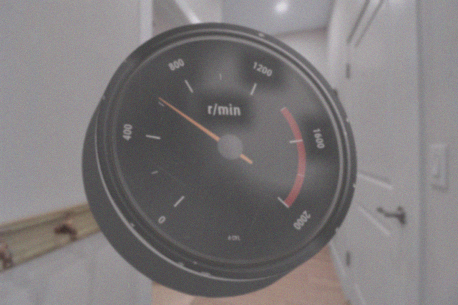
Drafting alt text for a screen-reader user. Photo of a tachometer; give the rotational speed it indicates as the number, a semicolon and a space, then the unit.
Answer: 600; rpm
